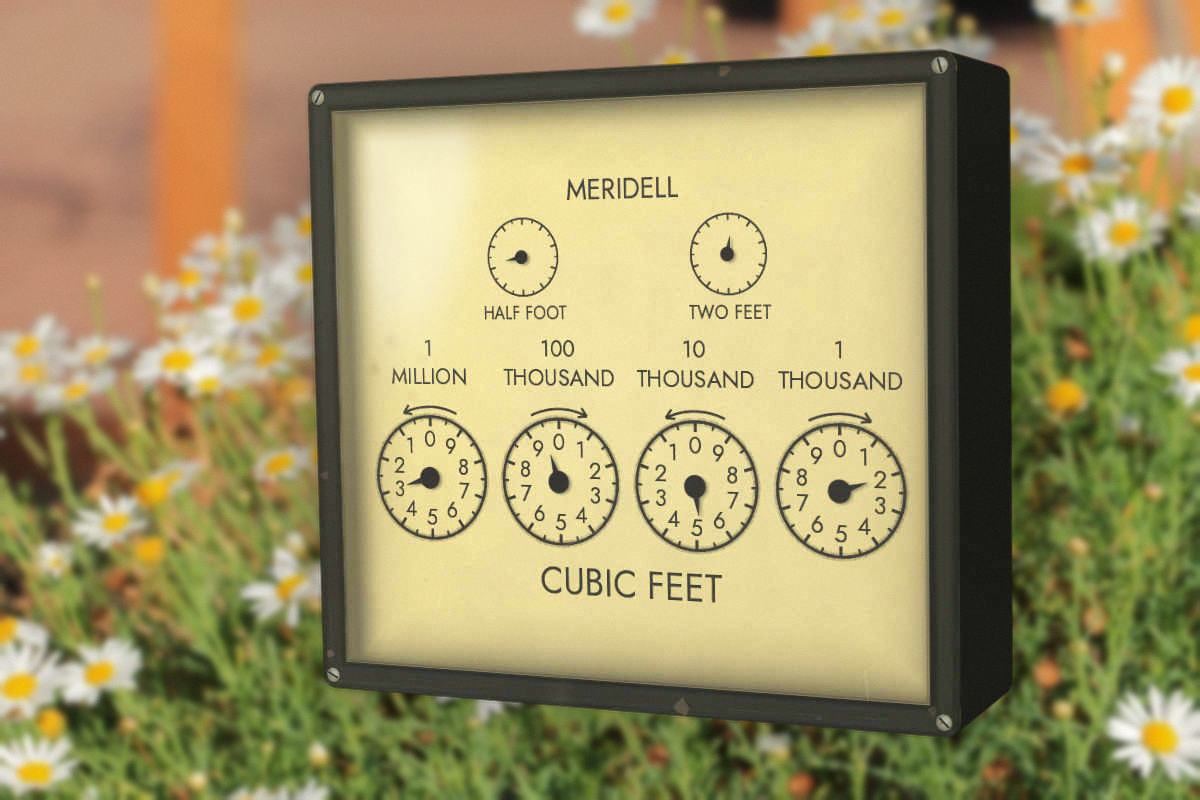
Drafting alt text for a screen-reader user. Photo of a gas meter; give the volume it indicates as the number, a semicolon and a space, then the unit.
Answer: 295200; ft³
